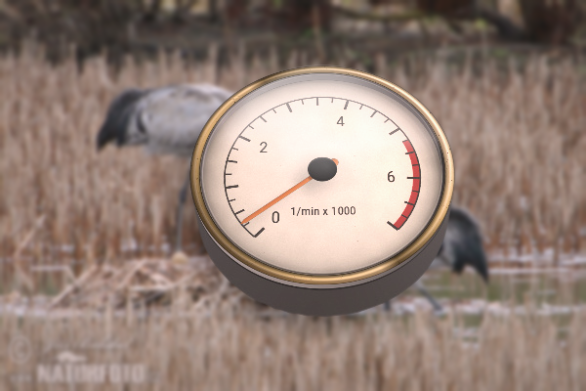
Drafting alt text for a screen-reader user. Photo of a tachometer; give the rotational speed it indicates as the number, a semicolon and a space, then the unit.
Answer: 250; rpm
